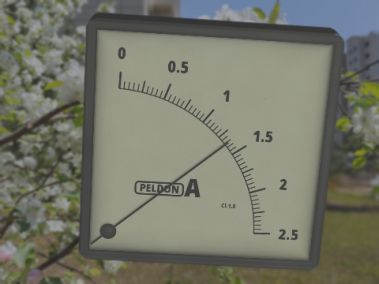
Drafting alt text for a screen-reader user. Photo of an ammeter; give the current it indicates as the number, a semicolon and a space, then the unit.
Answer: 1.35; A
